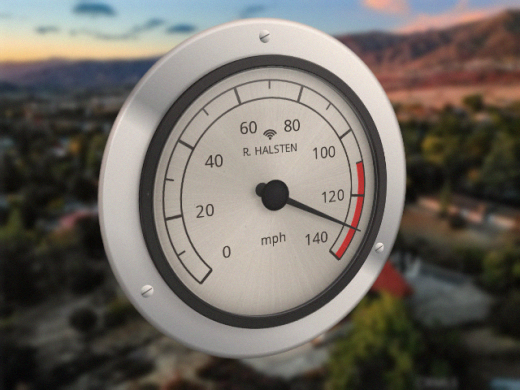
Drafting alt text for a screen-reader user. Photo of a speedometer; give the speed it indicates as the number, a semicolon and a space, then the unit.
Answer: 130; mph
